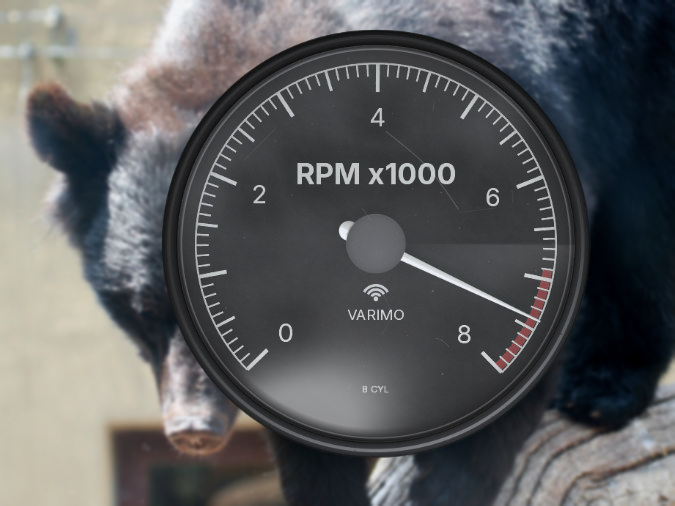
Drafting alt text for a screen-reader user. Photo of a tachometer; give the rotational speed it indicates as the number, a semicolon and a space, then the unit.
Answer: 7400; rpm
